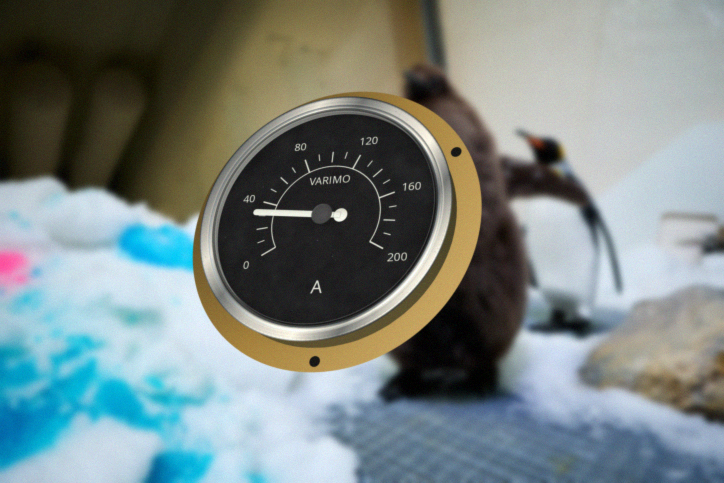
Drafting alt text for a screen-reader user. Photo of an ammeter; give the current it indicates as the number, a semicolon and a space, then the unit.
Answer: 30; A
